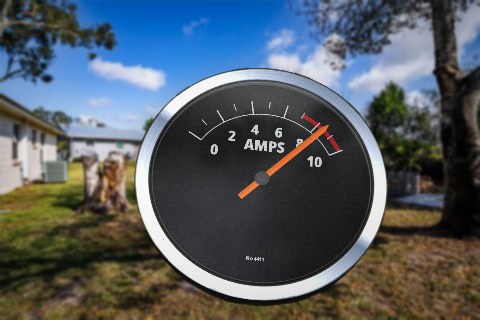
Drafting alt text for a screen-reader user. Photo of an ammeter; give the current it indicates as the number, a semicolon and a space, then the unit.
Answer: 8.5; A
